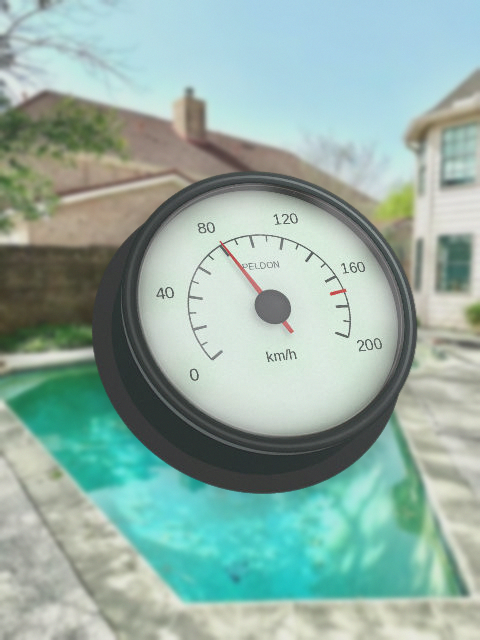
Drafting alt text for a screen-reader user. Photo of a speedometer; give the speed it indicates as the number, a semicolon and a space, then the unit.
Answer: 80; km/h
